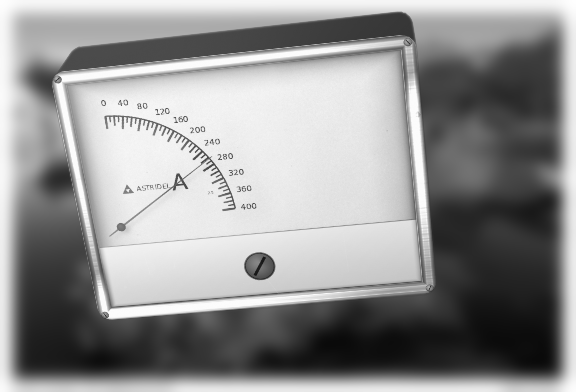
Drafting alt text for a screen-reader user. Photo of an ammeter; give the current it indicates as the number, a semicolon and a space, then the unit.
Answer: 260; A
